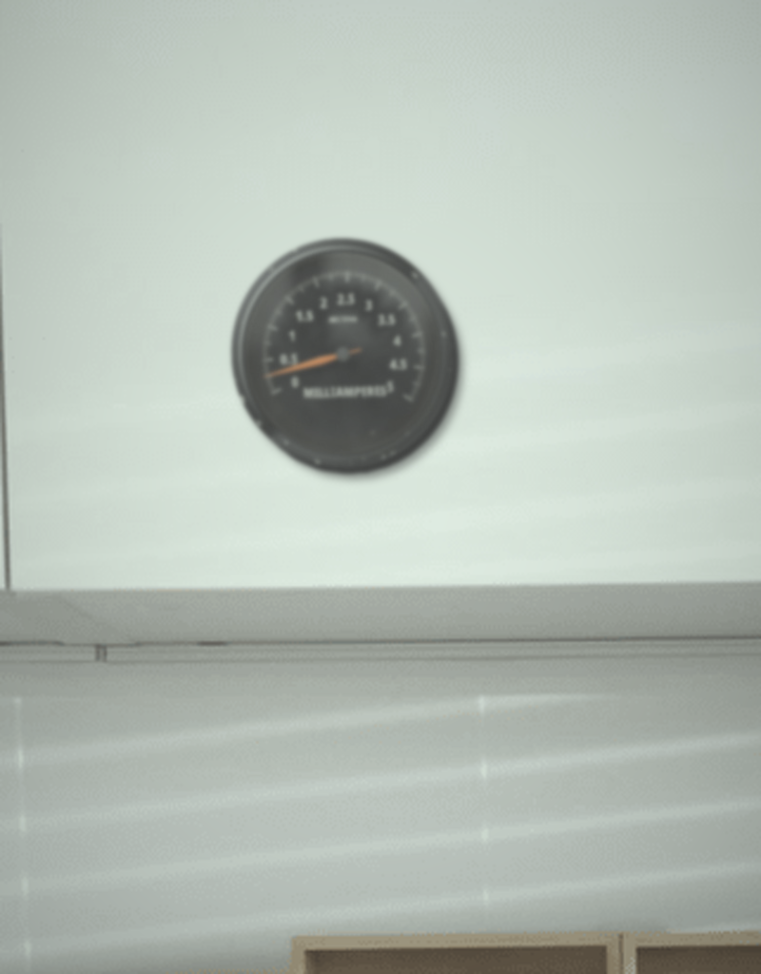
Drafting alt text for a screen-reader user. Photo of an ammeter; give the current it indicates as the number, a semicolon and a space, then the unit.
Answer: 0.25; mA
